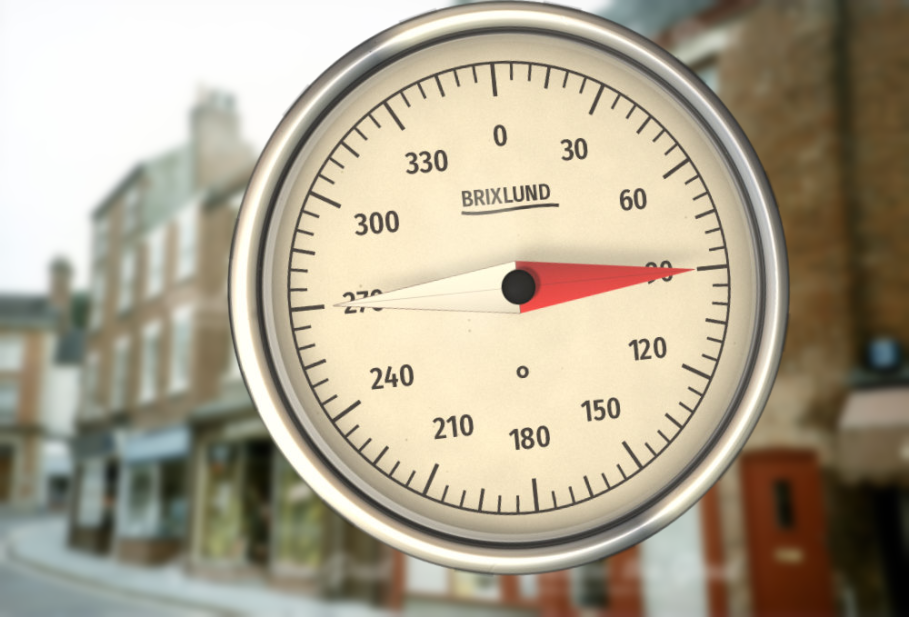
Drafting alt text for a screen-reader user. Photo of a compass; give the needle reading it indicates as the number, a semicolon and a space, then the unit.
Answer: 90; °
